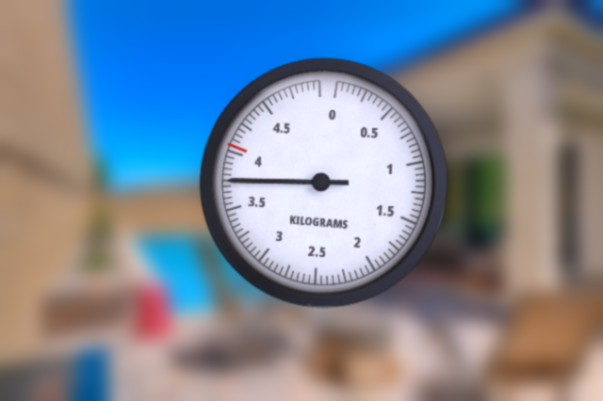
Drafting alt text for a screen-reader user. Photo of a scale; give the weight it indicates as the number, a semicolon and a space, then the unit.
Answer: 3.75; kg
